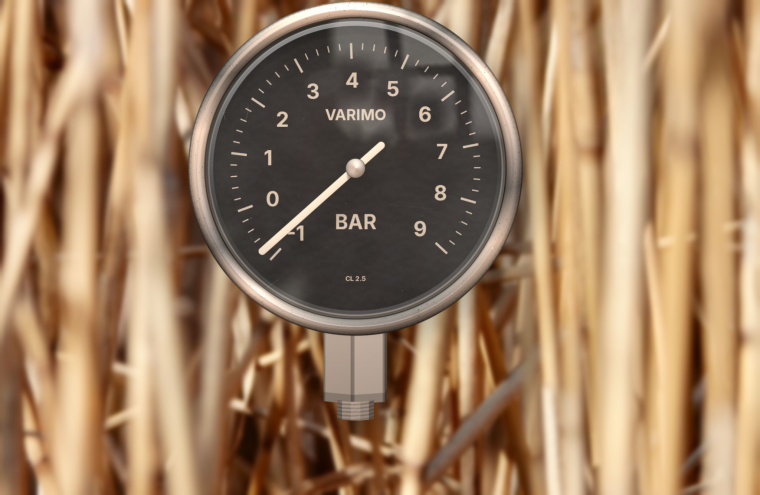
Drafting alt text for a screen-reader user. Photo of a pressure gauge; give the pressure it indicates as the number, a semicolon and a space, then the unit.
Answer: -0.8; bar
